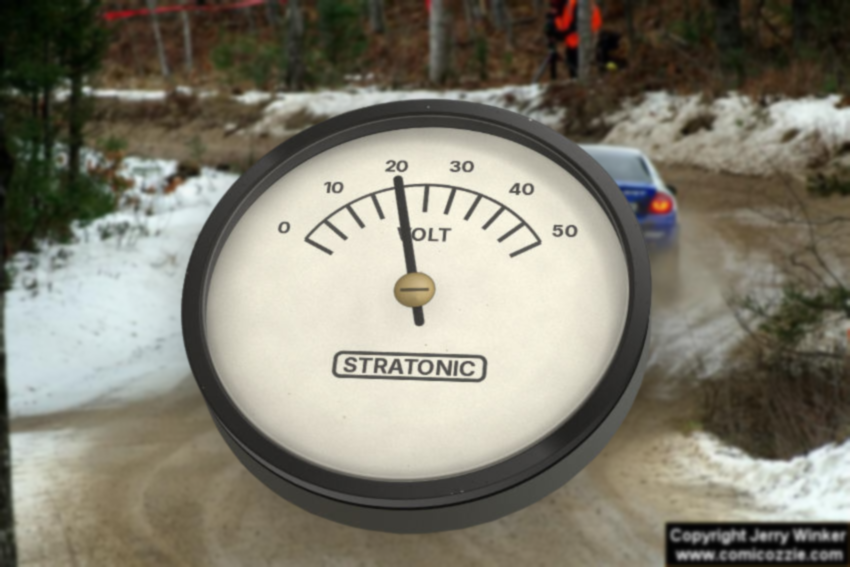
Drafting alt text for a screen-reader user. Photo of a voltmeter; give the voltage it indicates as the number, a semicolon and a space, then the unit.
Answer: 20; V
